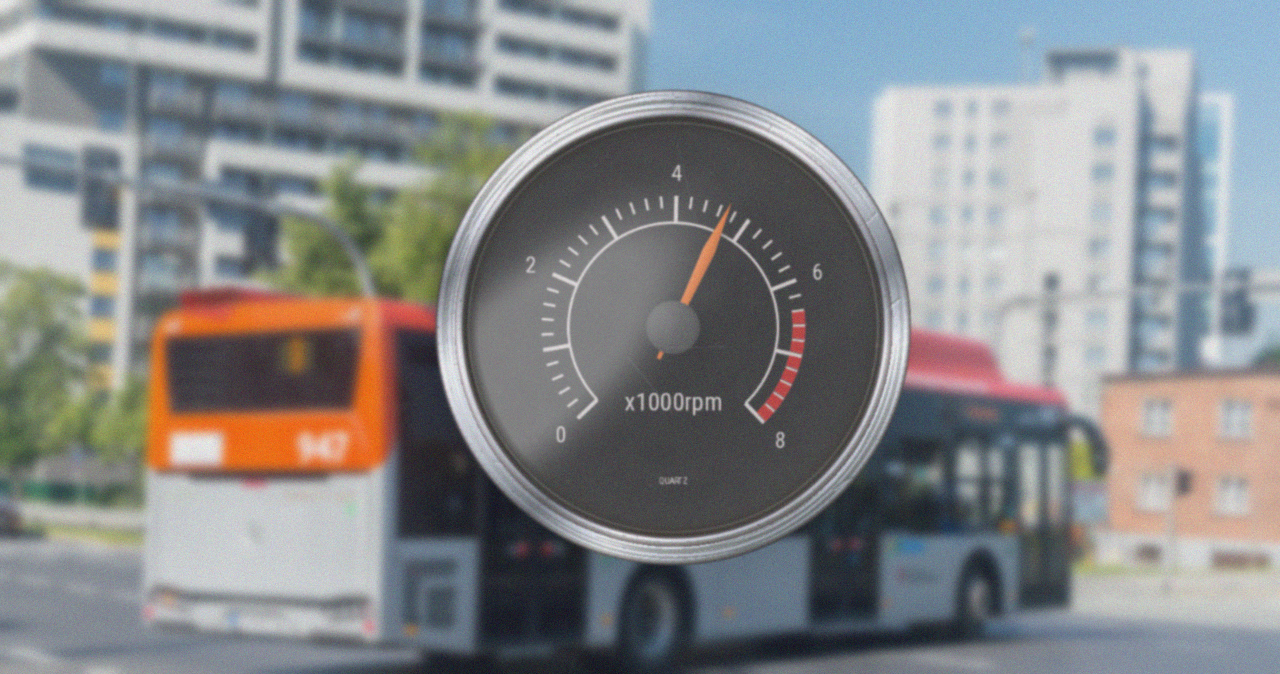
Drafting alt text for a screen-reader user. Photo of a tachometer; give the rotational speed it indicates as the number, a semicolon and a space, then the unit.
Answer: 4700; rpm
